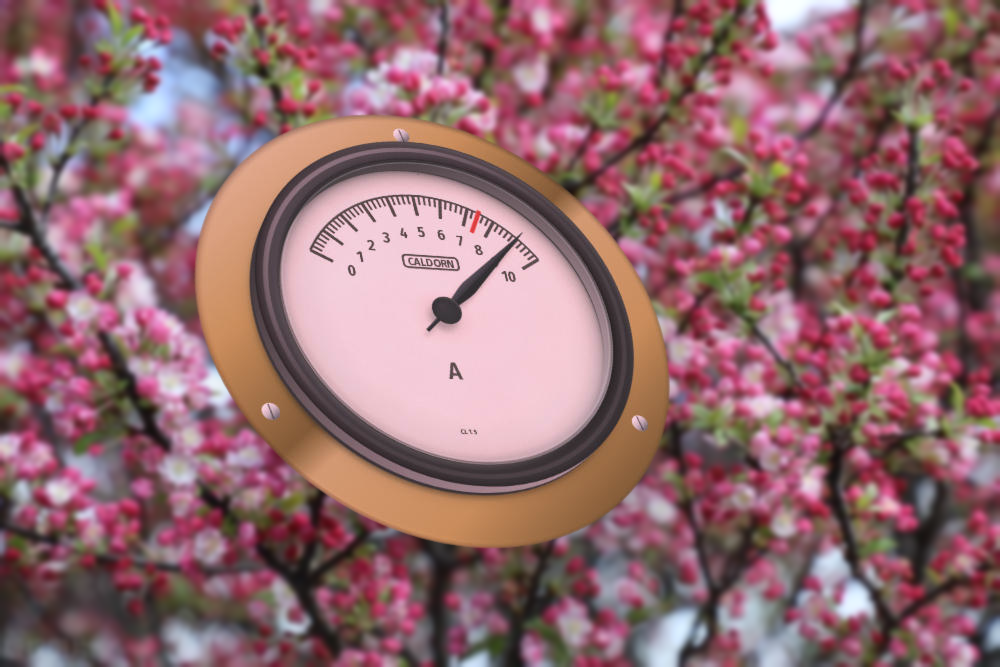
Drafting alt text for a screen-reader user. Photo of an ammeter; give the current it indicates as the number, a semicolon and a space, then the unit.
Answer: 9; A
